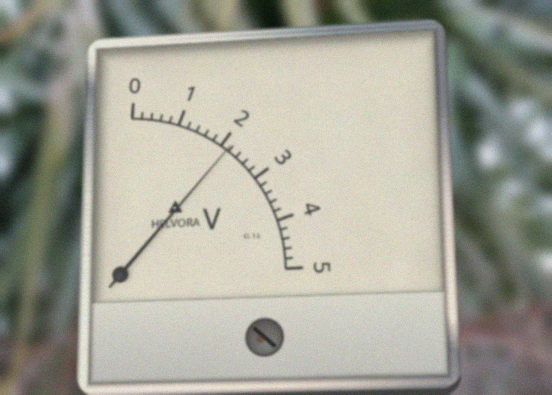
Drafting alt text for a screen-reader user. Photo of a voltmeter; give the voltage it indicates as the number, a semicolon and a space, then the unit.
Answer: 2.2; V
